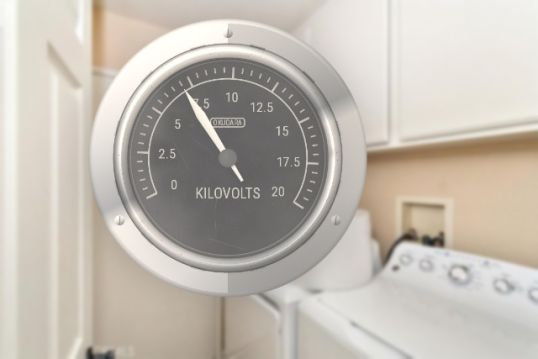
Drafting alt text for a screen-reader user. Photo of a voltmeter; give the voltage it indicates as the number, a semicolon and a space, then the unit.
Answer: 7; kV
